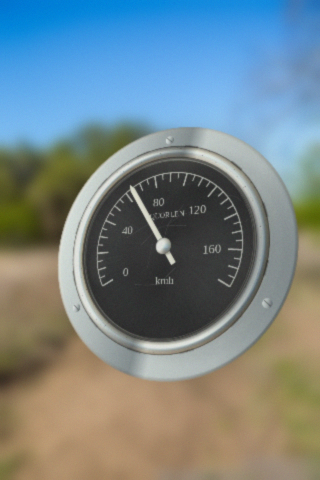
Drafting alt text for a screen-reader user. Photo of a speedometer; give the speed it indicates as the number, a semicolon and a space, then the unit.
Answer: 65; km/h
